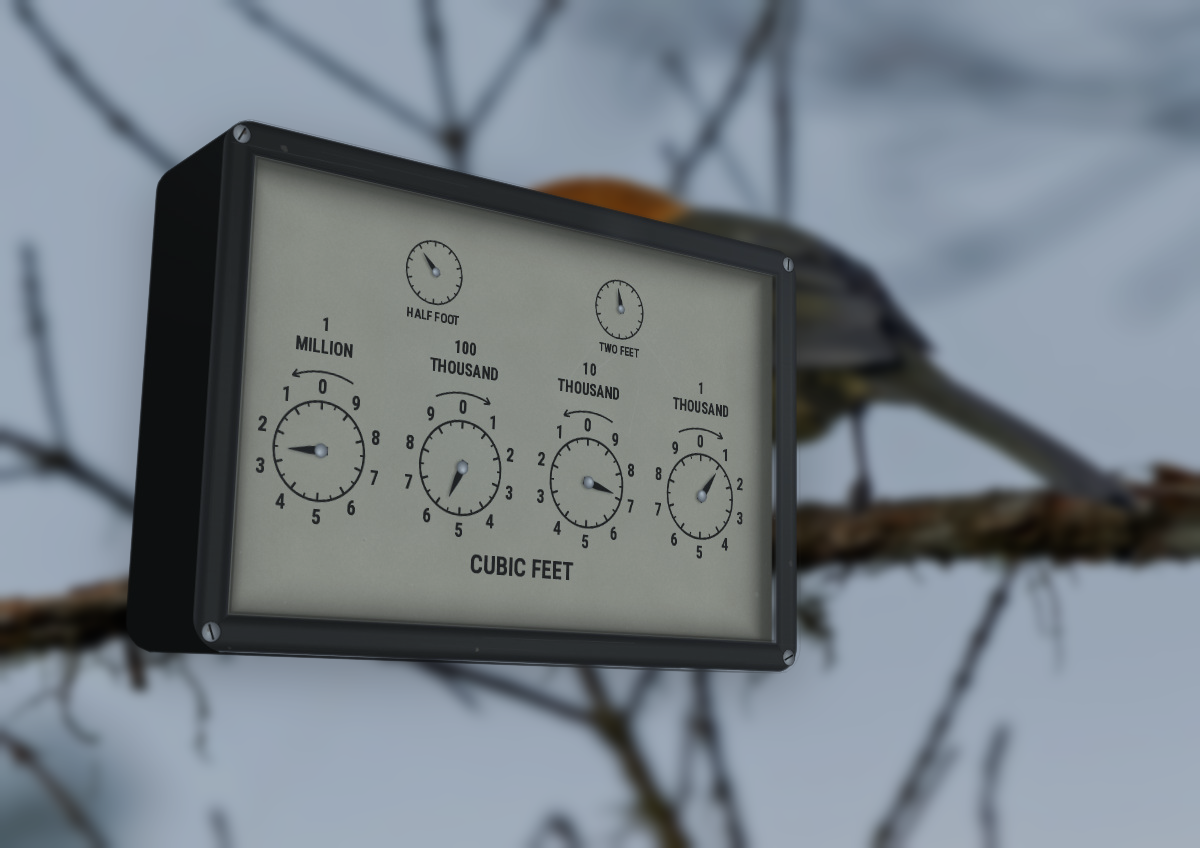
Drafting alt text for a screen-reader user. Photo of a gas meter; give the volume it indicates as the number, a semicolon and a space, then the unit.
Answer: 257100; ft³
